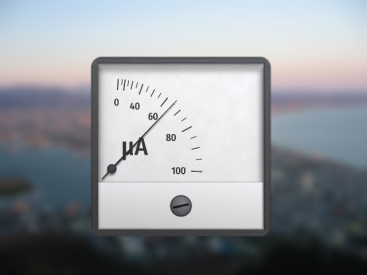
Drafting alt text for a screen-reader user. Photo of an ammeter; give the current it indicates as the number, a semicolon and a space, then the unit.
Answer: 65; µA
